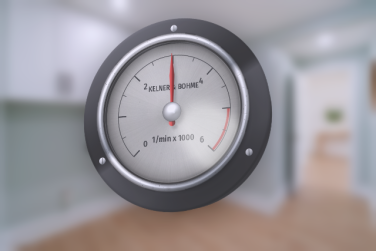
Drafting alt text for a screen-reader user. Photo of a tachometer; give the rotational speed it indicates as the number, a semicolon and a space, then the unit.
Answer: 3000; rpm
